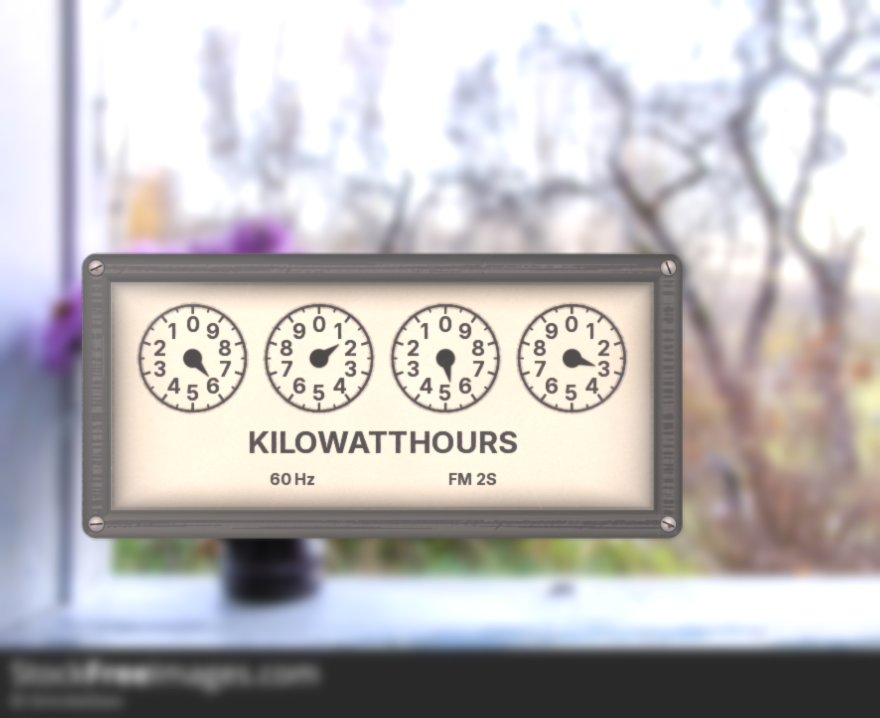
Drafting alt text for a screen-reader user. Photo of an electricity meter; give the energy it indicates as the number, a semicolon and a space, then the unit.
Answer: 6153; kWh
